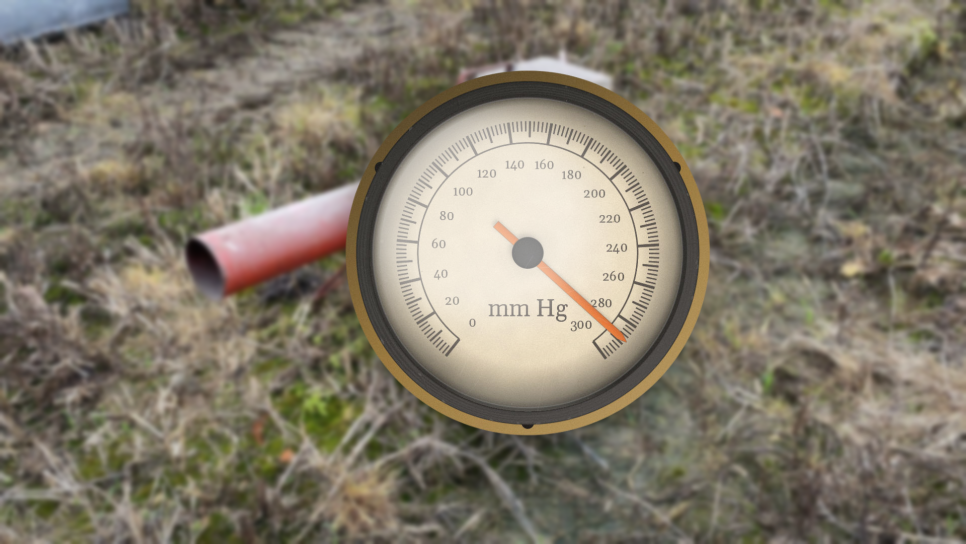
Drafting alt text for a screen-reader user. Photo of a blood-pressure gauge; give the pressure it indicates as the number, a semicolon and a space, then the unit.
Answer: 288; mmHg
